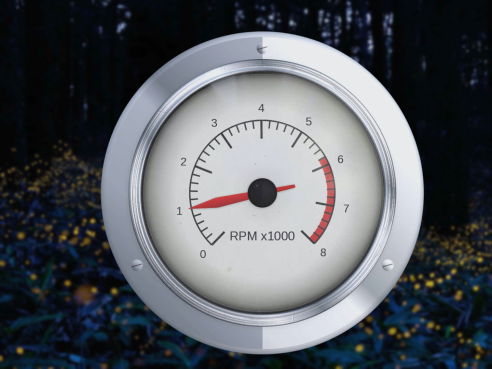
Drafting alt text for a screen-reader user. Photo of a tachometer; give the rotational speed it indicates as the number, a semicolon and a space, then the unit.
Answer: 1000; rpm
